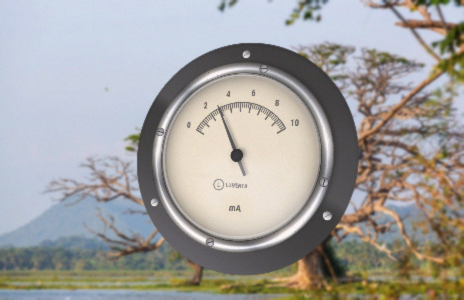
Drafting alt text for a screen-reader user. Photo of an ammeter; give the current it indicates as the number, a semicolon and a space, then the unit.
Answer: 3; mA
